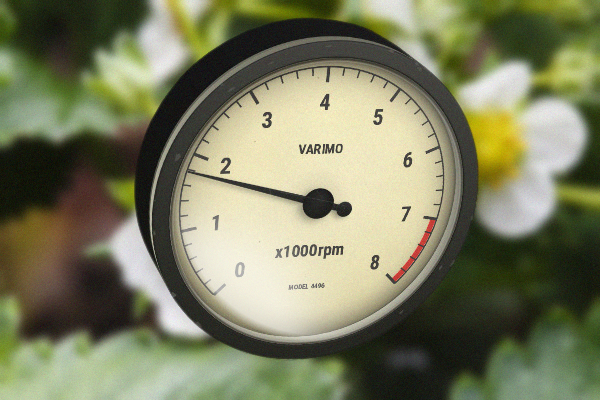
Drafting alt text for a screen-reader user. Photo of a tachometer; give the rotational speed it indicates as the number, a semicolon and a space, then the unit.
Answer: 1800; rpm
